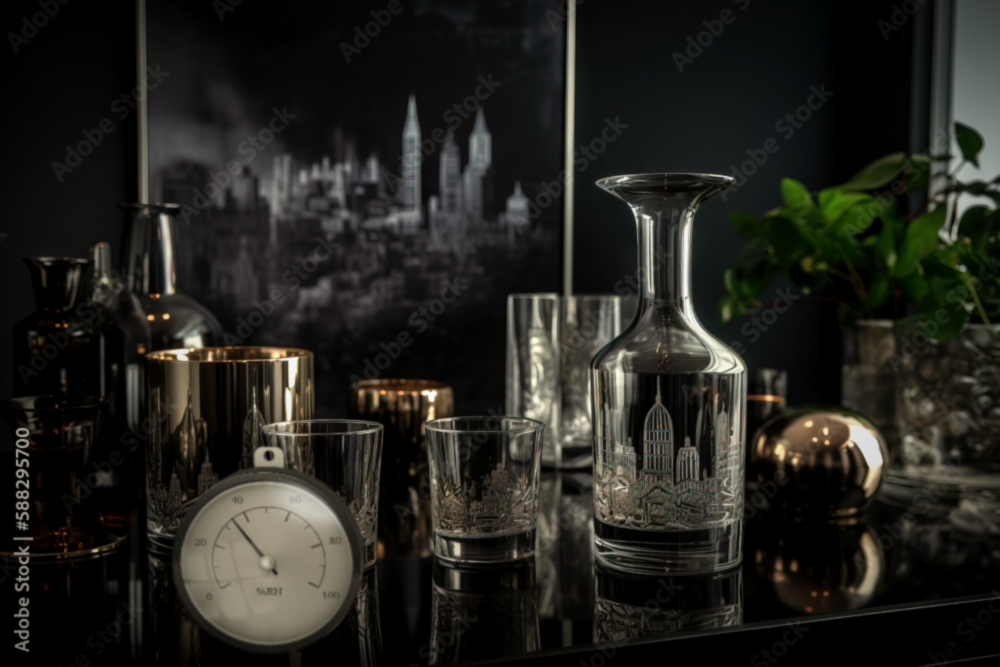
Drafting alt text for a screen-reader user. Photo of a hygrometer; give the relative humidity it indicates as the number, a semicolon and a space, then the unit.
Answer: 35; %
